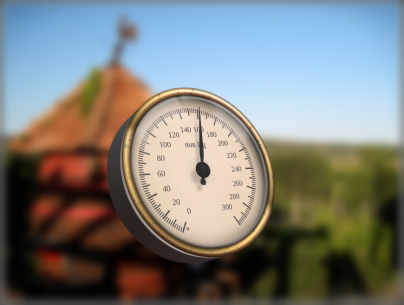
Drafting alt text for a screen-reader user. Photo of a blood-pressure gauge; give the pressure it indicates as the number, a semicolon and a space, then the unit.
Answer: 160; mmHg
